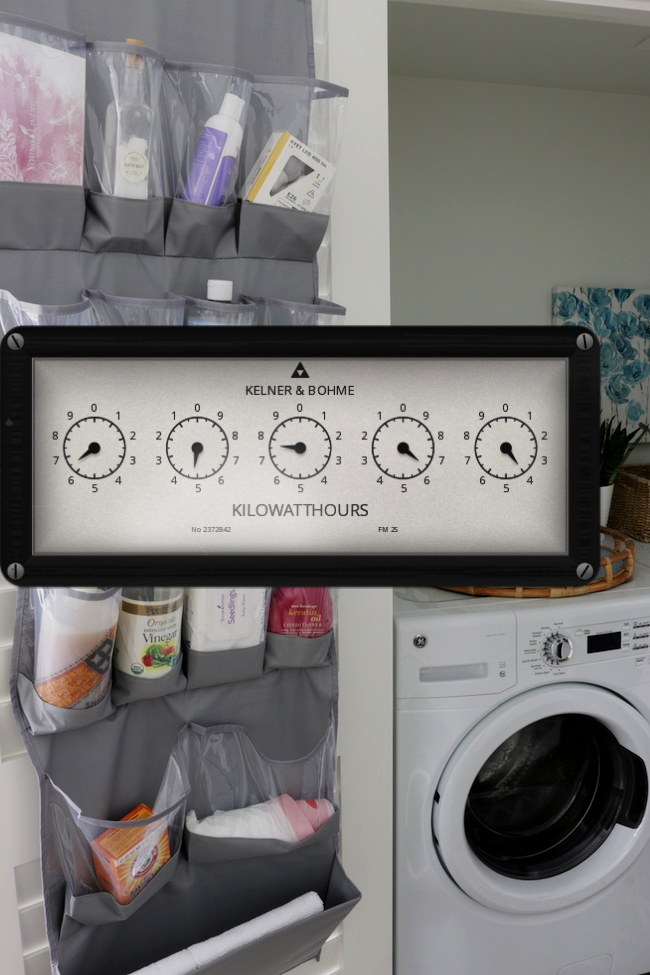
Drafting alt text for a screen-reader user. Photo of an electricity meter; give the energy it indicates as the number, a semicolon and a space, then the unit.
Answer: 64764; kWh
